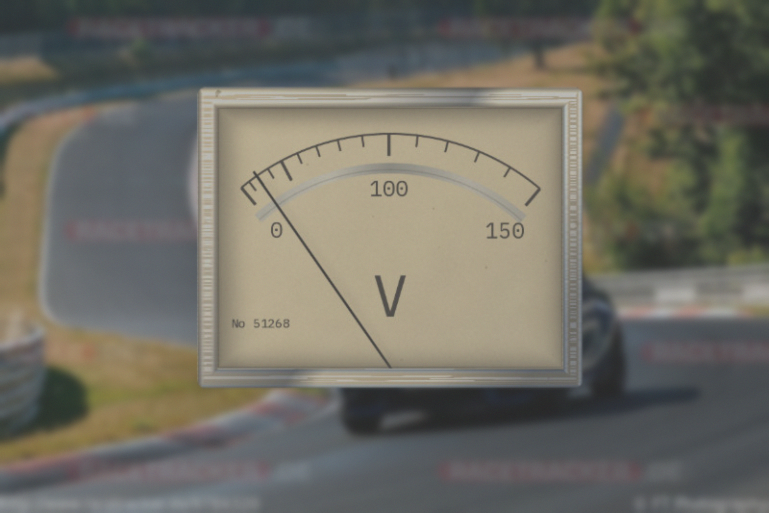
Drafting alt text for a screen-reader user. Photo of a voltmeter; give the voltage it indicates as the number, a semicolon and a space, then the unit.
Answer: 30; V
